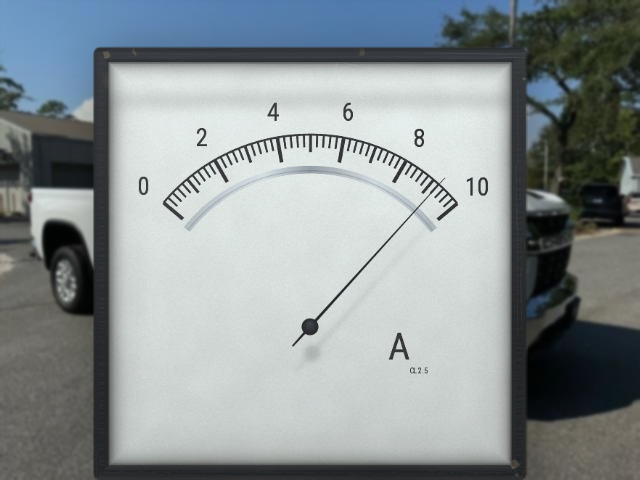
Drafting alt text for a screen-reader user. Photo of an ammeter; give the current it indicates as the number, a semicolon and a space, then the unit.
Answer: 9.2; A
